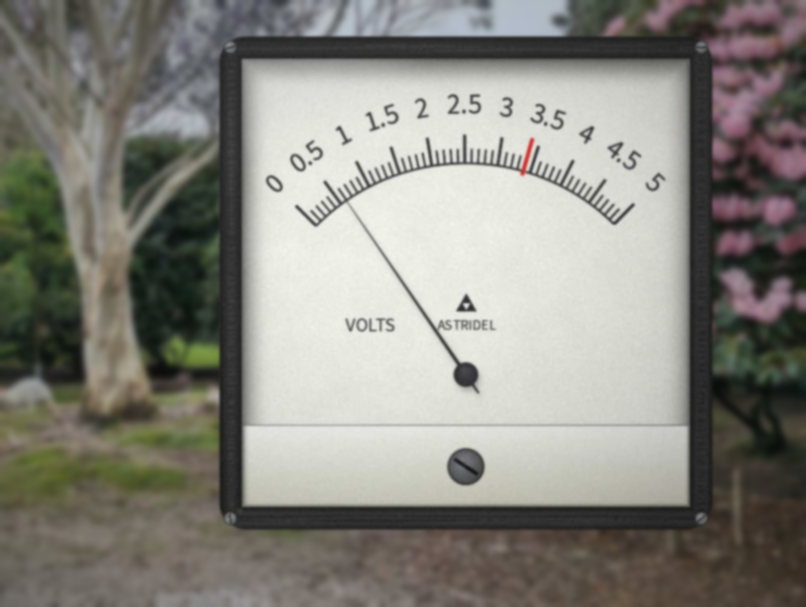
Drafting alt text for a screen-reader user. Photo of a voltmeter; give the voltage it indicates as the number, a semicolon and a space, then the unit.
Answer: 0.6; V
